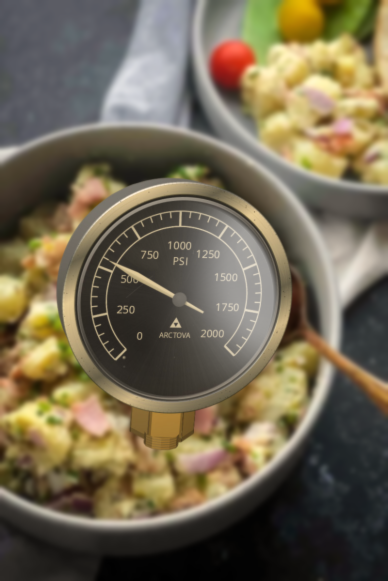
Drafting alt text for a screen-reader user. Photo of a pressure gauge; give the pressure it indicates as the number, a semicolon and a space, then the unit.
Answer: 550; psi
